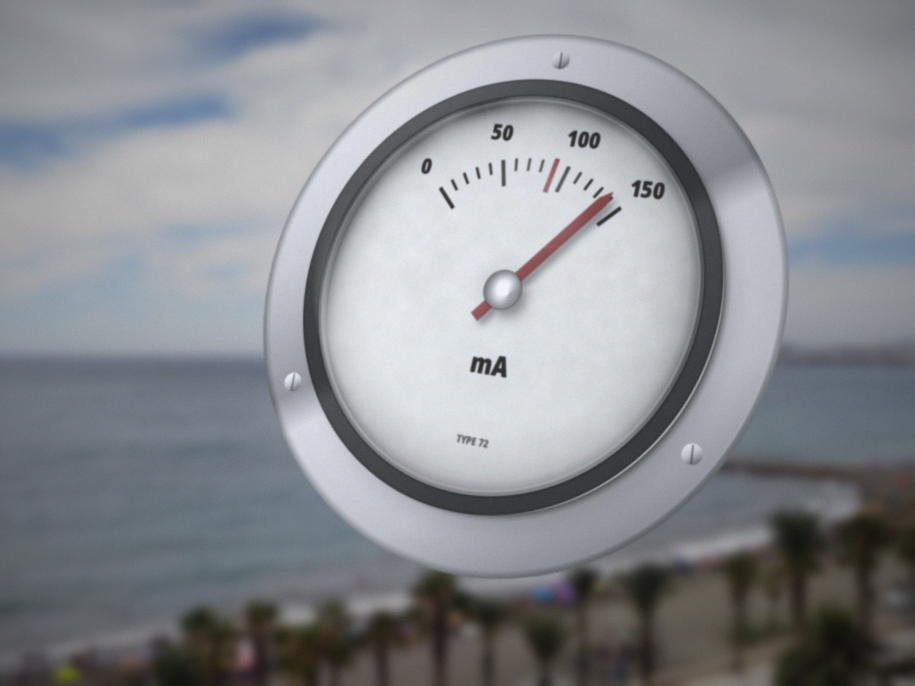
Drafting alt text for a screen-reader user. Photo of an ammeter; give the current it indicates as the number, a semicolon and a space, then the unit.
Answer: 140; mA
